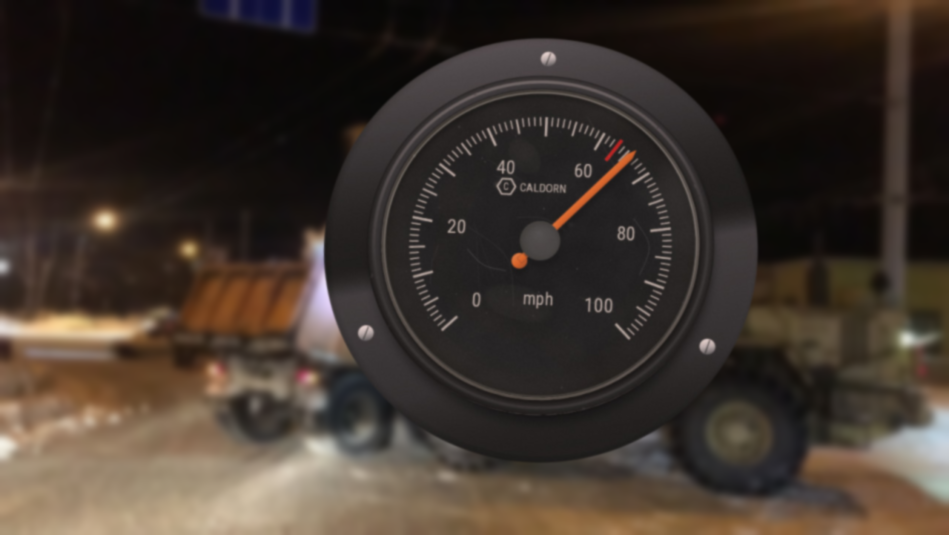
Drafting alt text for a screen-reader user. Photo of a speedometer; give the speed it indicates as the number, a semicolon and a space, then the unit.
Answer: 66; mph
